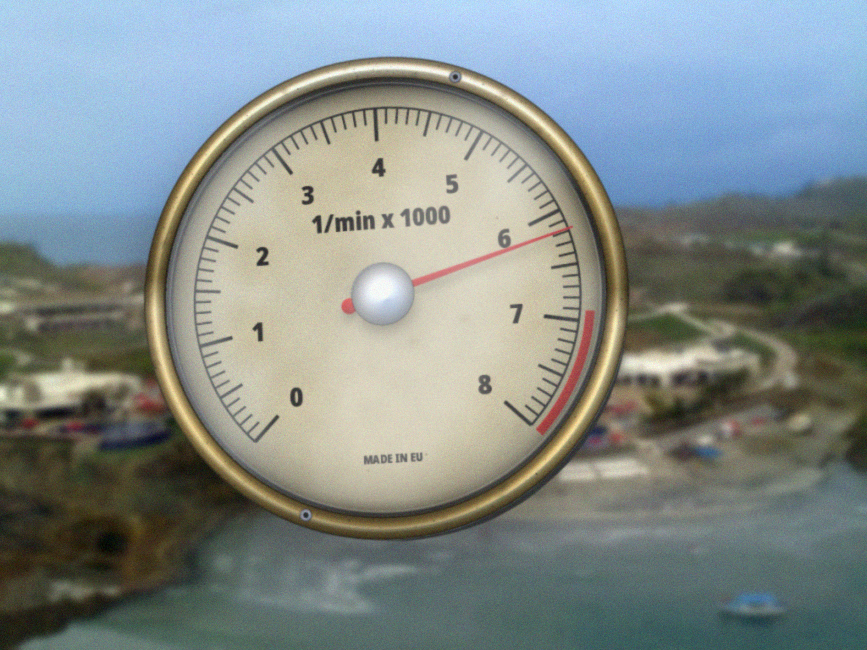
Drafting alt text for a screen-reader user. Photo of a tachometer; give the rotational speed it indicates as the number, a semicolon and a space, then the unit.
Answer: 6200; rpm
